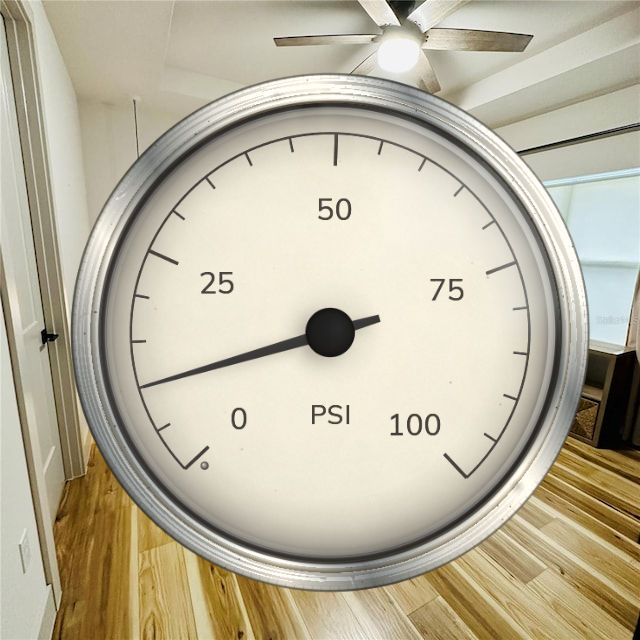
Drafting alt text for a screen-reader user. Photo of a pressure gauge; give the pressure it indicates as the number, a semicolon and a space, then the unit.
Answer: 10; psi
